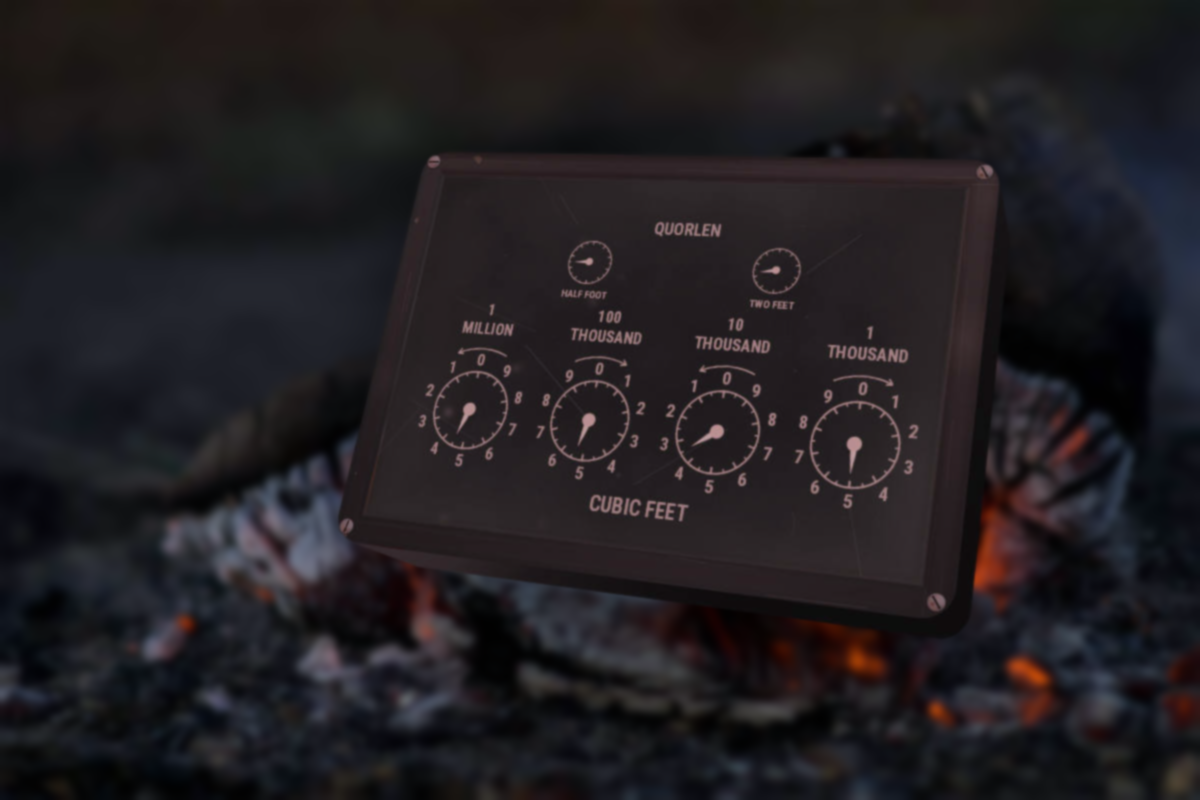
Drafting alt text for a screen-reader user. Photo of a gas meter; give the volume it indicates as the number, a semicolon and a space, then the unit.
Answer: 453500; ft³
